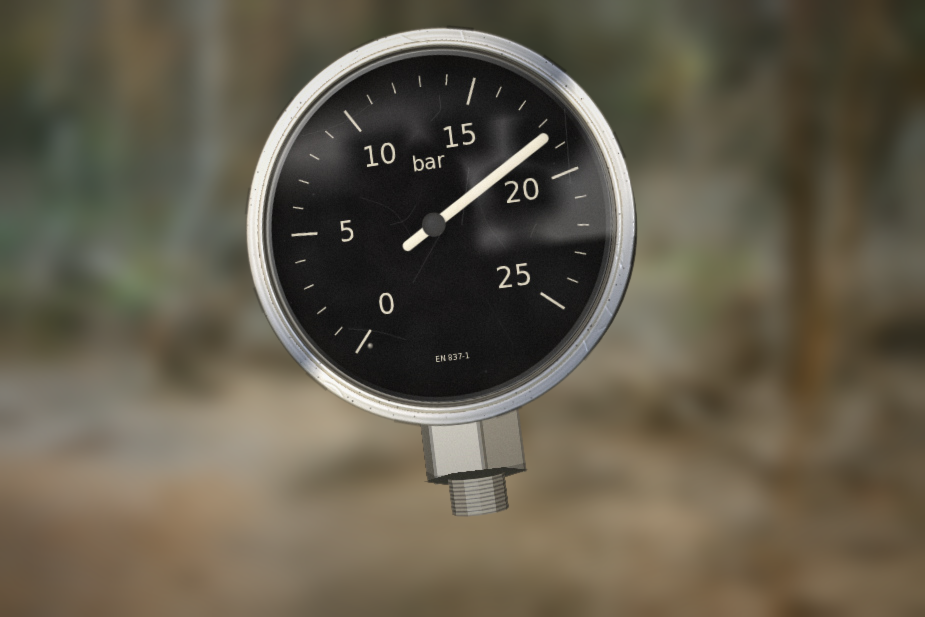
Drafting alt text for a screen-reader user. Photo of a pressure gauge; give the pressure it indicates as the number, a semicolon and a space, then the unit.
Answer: 18.5; bar
